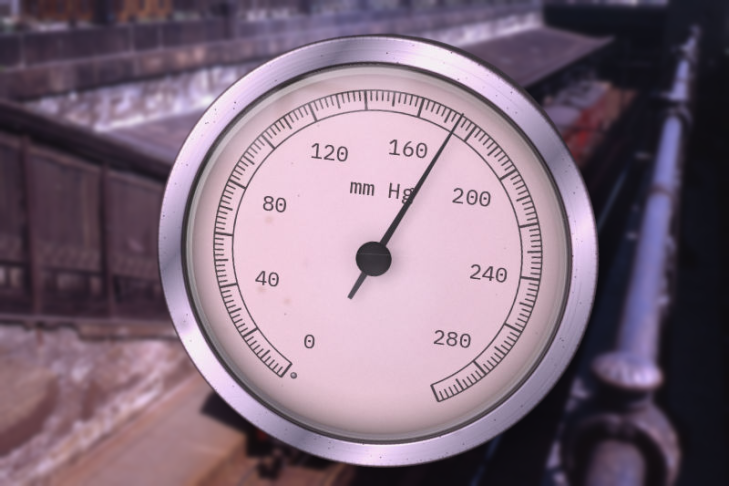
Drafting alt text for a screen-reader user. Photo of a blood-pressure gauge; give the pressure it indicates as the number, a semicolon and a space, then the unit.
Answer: 174; mmHg
